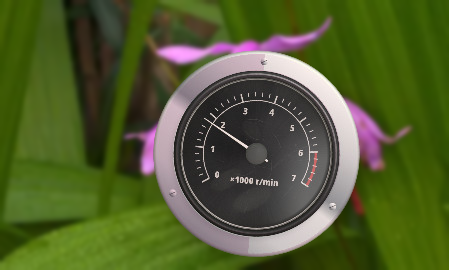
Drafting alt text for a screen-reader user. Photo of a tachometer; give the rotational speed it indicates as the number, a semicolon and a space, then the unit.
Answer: 1800; rpm
